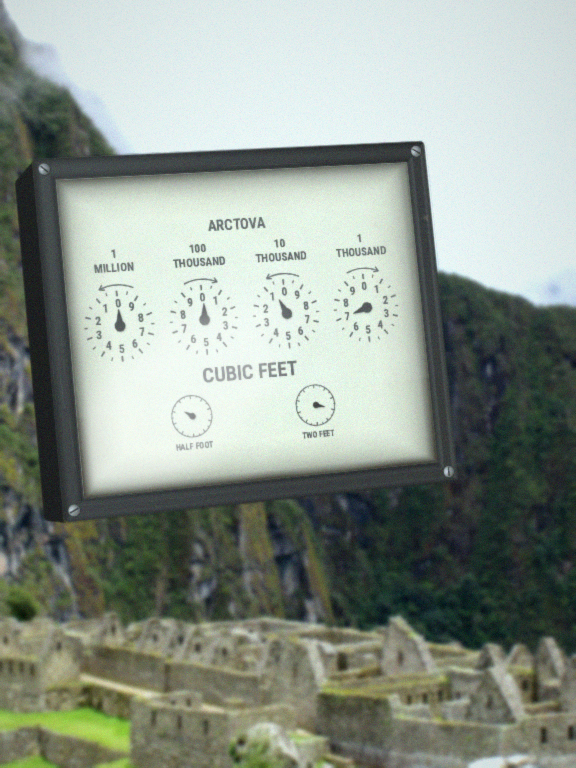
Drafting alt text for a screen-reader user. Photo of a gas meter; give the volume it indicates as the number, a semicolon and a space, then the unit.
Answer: 700; ft³
